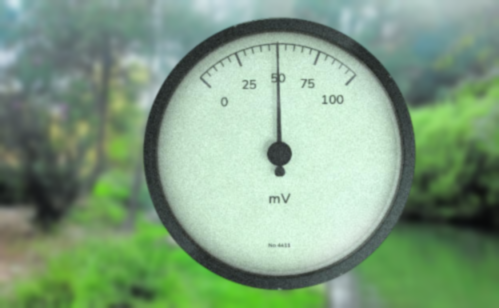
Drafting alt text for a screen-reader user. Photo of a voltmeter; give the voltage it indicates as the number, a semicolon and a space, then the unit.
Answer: 50; mV
